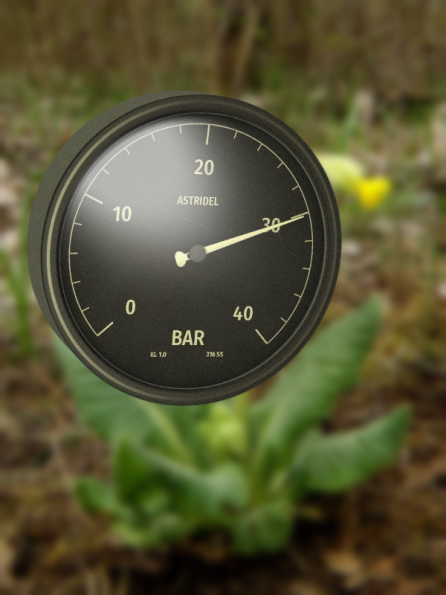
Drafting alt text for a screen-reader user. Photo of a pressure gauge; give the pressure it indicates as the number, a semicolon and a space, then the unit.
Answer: 30; bar
